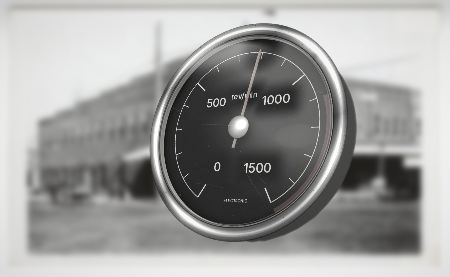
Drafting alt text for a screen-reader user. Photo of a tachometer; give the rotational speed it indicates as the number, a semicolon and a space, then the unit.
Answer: 800; rpm
